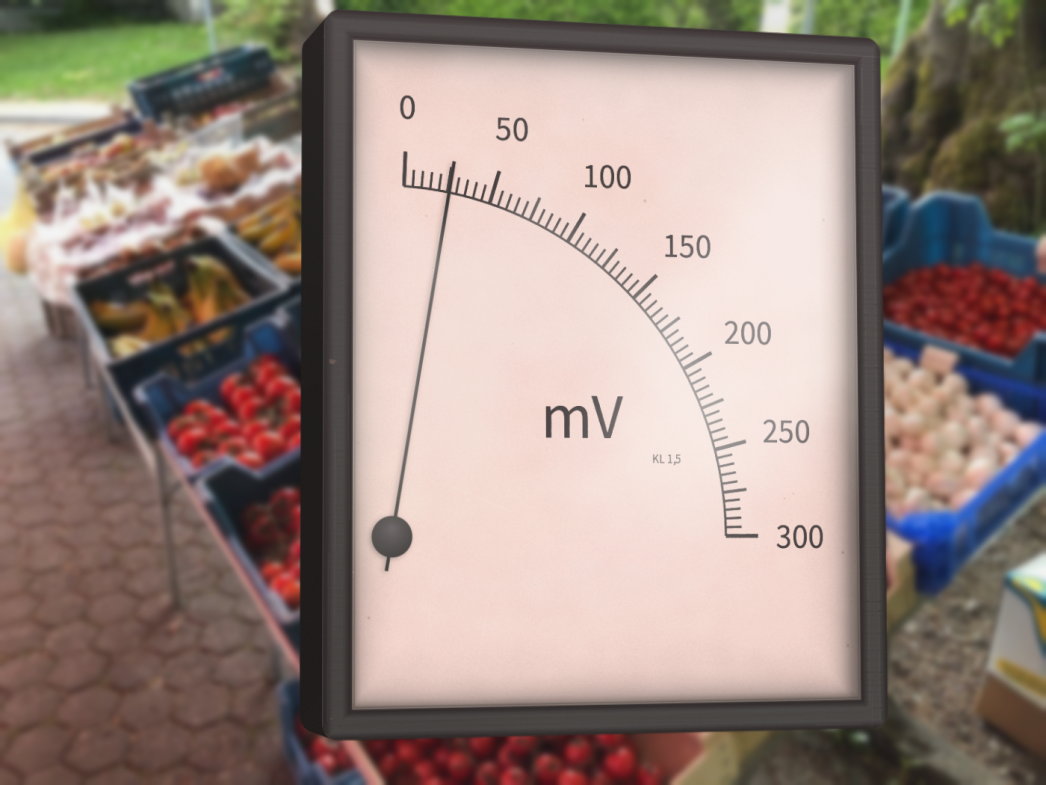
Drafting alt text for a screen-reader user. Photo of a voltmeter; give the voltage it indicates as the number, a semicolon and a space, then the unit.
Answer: 25; mV
